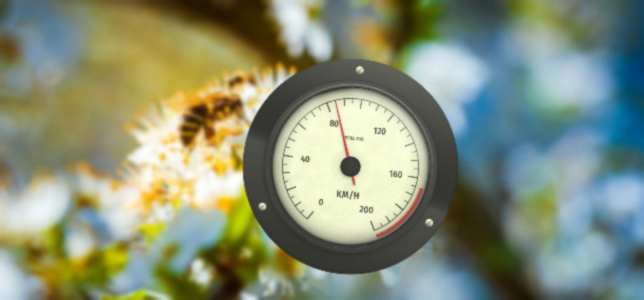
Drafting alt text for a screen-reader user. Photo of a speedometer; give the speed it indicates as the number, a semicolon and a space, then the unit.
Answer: 85; km/h
